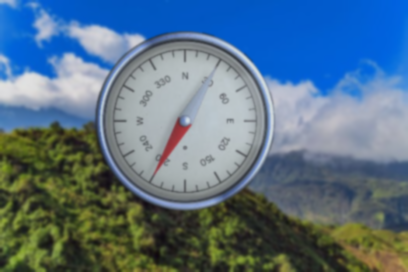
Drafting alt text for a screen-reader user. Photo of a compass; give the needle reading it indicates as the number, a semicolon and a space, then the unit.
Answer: 210; °
